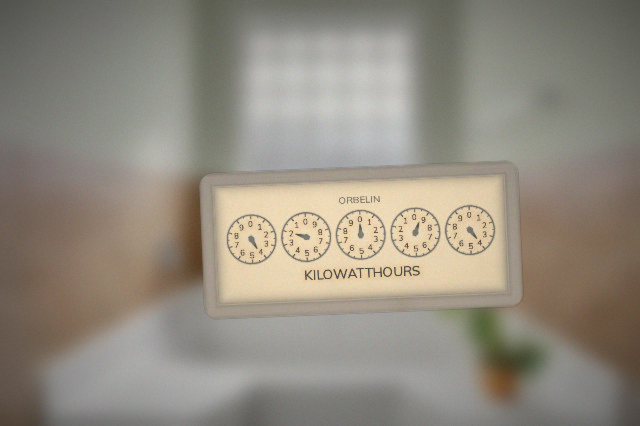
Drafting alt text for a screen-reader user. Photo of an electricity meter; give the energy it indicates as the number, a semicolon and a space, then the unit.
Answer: 41994; kWh
